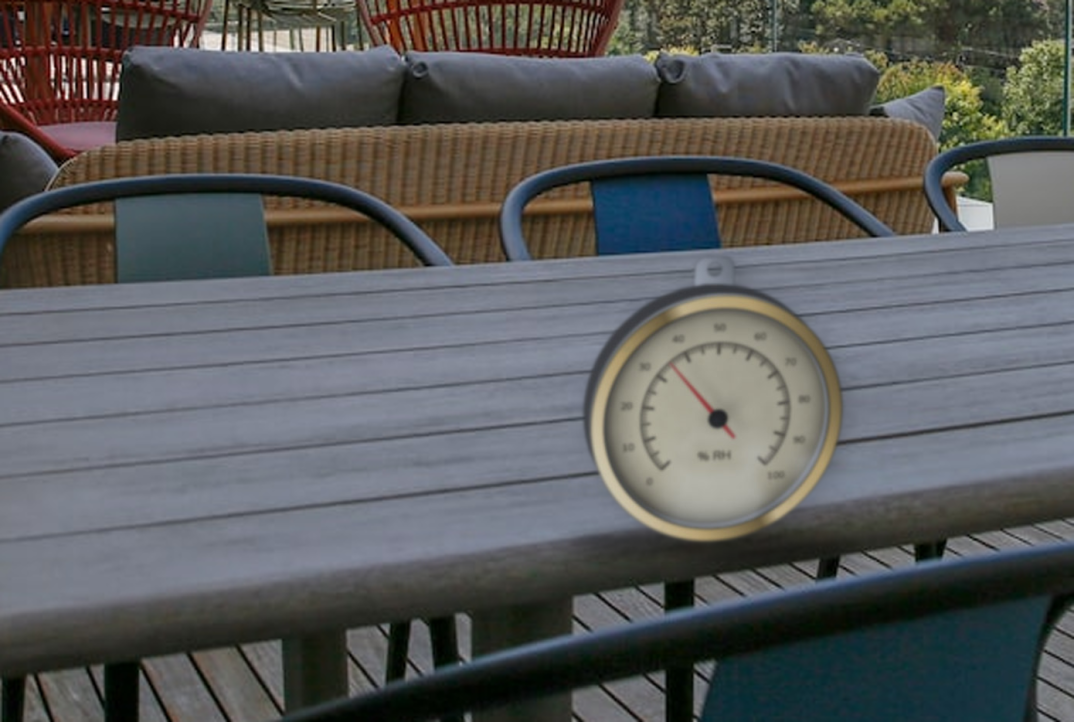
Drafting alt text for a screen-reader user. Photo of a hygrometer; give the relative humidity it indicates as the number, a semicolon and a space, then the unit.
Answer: 35; %
